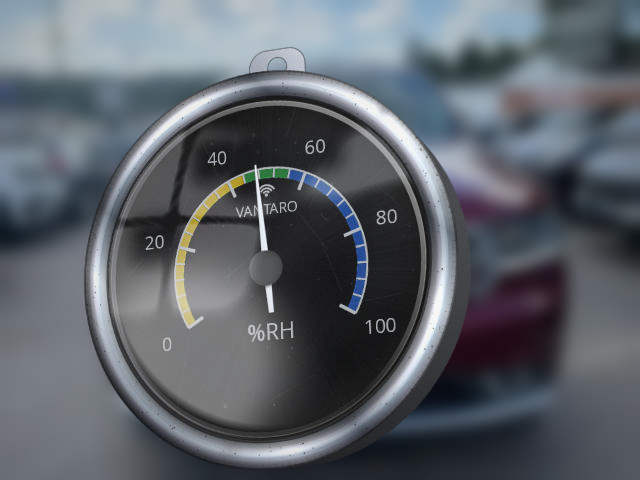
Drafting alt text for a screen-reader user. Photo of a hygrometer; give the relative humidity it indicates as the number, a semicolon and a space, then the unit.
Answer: 48; %
